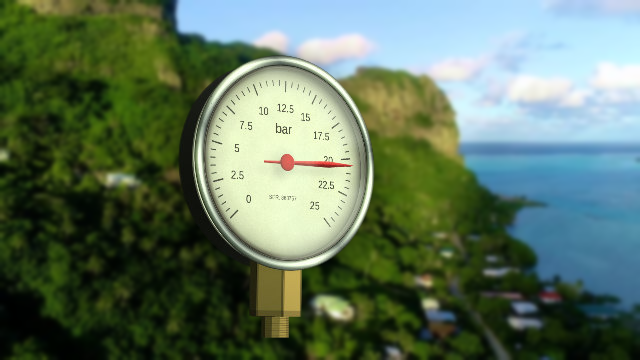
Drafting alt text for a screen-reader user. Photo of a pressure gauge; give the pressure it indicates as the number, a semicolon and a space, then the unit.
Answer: 20.5; bar
